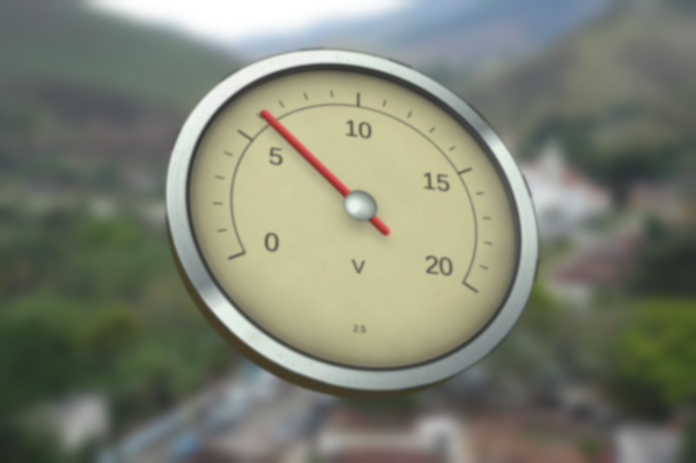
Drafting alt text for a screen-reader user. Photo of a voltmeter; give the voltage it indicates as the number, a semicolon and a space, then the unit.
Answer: 6; V
